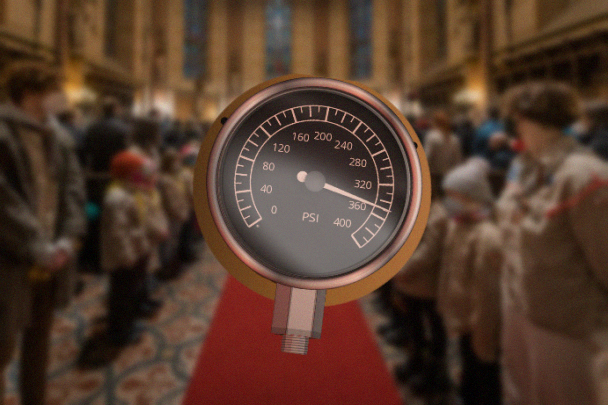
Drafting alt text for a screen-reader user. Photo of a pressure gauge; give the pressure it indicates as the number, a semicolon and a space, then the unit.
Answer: 350; psi
